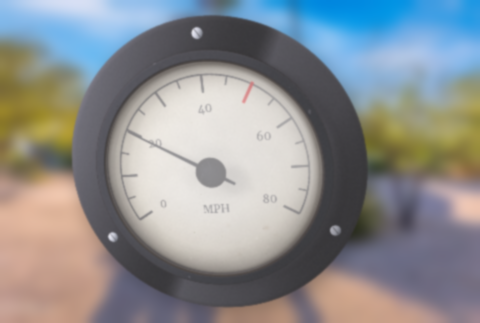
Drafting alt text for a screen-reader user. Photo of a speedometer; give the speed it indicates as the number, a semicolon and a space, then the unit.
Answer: 20; mph
